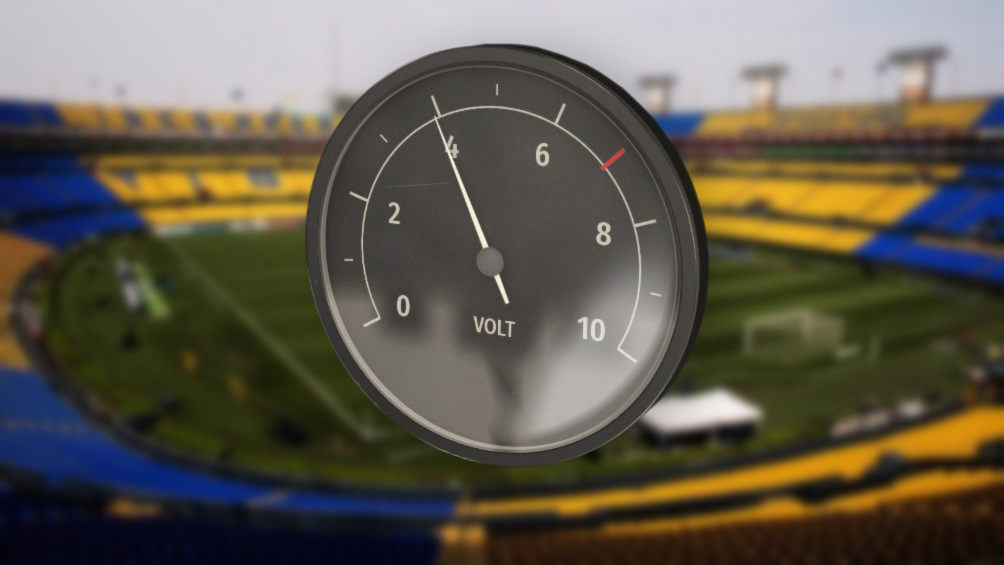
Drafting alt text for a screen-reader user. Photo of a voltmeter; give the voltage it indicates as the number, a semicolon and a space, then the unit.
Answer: 4; V
